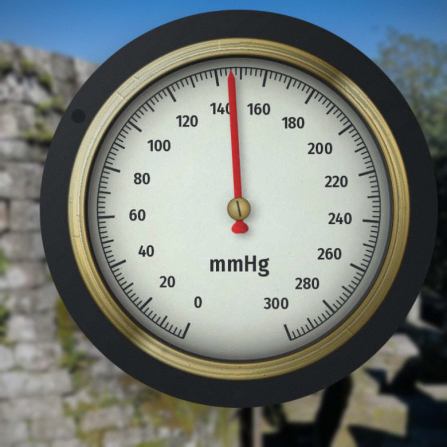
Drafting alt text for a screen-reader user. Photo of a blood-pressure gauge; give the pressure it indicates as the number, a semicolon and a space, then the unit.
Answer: 146; mmHg
